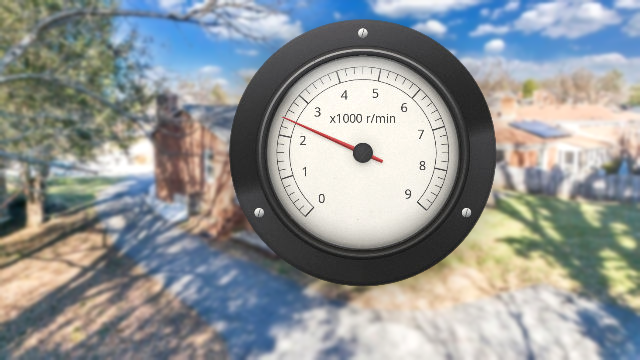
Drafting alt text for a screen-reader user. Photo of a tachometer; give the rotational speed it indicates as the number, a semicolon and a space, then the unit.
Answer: 2400; rpm
